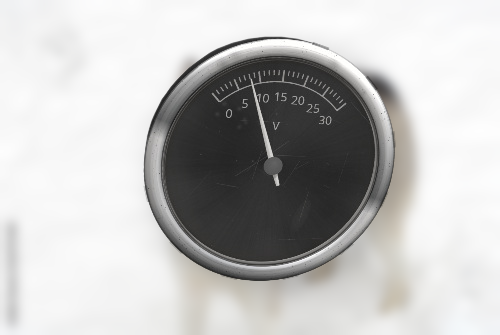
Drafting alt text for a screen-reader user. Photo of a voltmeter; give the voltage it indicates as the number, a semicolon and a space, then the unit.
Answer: 8; V
